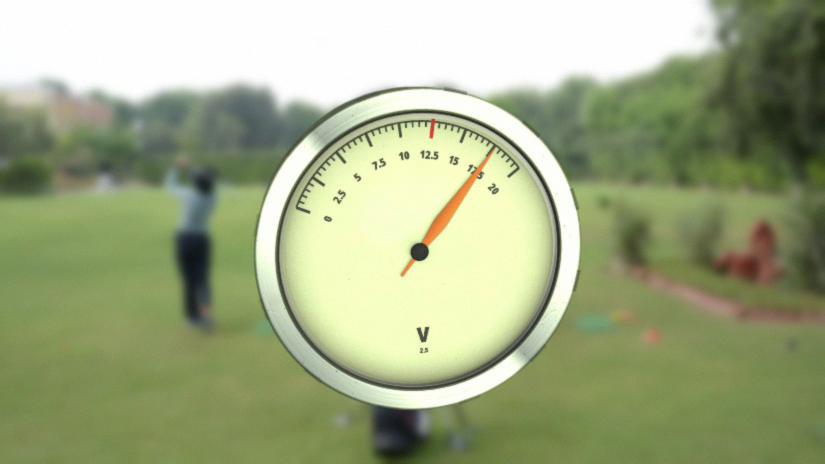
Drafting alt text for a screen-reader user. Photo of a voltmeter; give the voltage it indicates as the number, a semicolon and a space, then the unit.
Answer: 17.5; V
